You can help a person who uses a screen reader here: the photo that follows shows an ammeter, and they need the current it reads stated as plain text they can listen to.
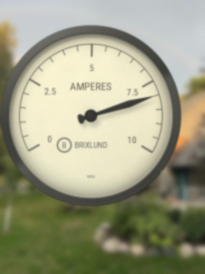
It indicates 8 A
